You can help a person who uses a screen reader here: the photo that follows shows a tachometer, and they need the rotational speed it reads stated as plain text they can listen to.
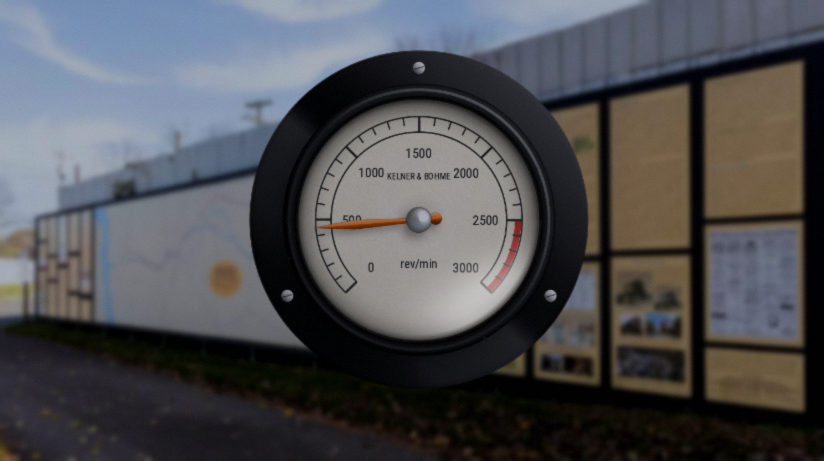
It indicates 450 rpm
